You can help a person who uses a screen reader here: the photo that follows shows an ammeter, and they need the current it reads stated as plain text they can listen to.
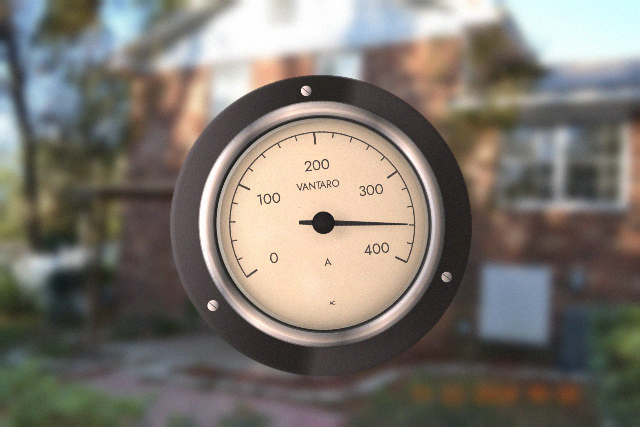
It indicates 360 A
